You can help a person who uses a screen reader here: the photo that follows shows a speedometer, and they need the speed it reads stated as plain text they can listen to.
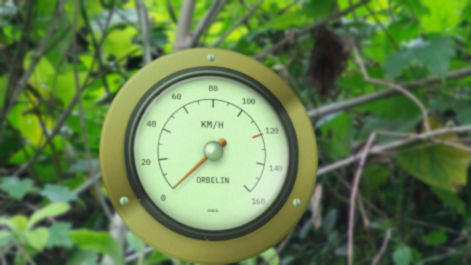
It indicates 0 km/h
